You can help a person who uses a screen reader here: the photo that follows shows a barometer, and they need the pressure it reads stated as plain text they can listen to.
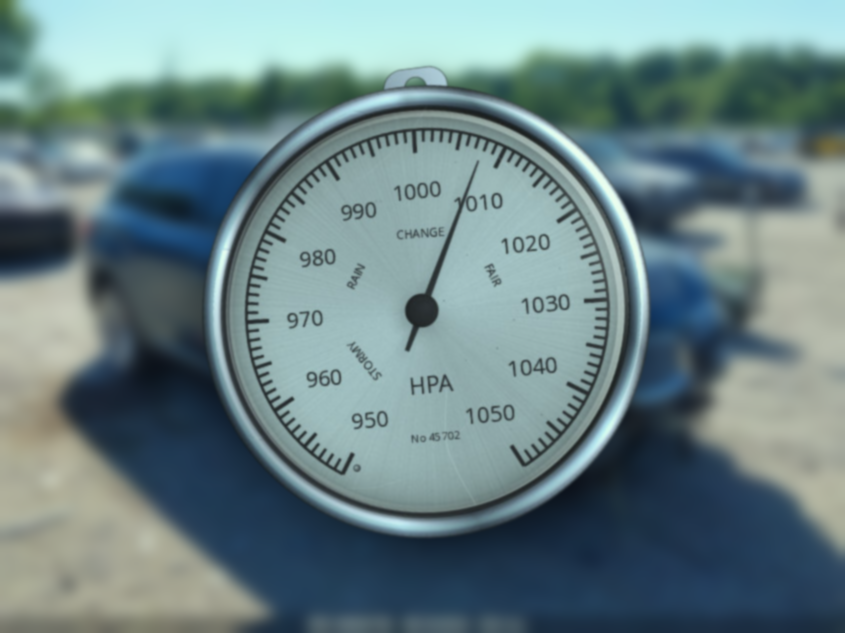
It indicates 1008 hPa
